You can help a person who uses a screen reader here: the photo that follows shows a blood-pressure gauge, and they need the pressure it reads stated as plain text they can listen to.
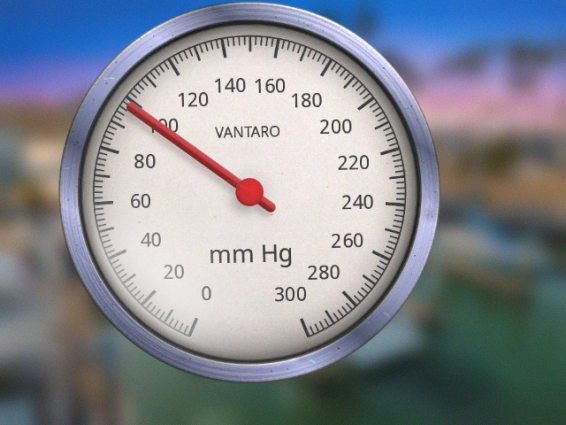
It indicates 98 mmHg
